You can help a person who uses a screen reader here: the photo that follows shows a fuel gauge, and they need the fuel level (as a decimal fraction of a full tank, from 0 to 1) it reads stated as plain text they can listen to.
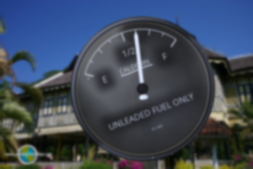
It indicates 0.625
